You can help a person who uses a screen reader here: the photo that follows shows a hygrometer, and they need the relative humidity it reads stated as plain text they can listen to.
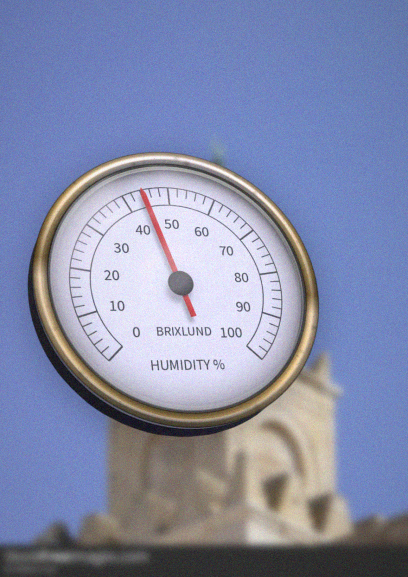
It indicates 44 %
